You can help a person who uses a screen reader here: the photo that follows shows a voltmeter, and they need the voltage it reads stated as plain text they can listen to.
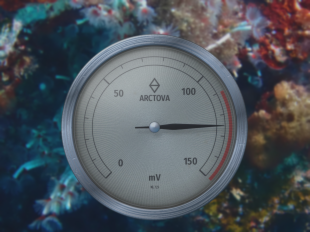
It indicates 125 mV
